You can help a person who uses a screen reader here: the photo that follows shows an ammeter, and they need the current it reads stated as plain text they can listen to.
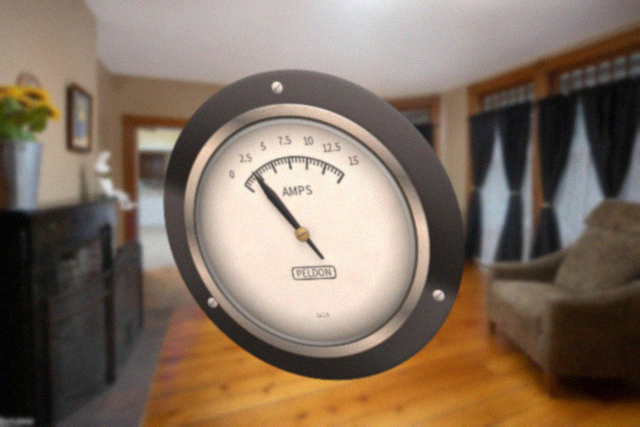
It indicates 2.5 A
